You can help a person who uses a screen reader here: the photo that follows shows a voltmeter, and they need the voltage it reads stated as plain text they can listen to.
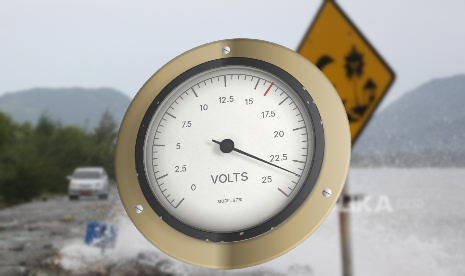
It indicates 23.5 V
